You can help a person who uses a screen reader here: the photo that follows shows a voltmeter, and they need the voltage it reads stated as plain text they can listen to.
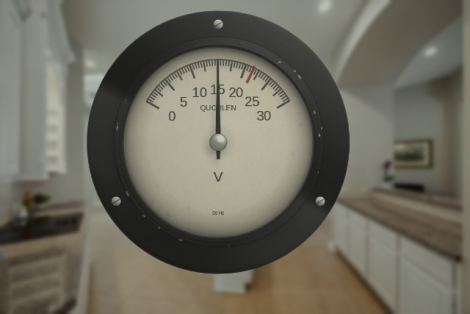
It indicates 15 V
